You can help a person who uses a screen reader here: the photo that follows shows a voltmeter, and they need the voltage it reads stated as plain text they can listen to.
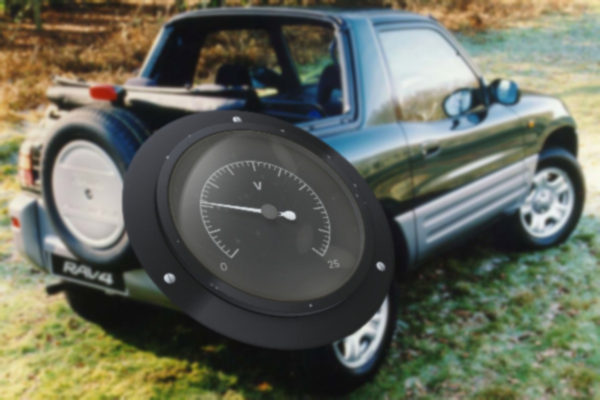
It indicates 5 V
